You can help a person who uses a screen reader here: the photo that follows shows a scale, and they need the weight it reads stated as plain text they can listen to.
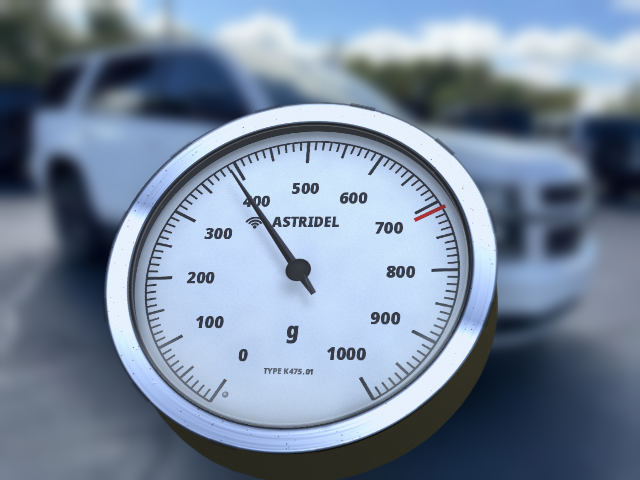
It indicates 390 g
